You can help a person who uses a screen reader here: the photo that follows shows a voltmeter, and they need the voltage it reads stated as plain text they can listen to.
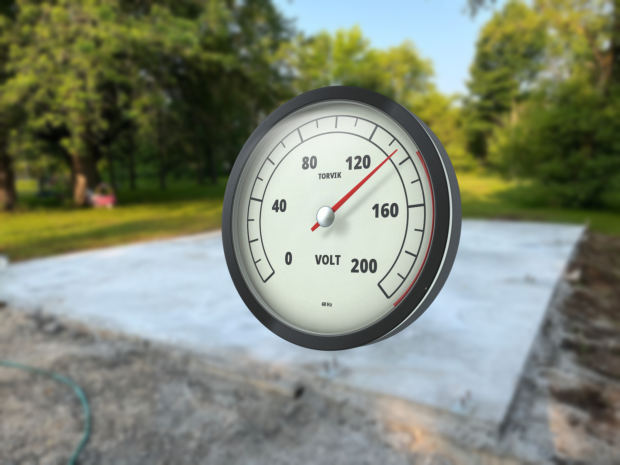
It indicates 135 V
